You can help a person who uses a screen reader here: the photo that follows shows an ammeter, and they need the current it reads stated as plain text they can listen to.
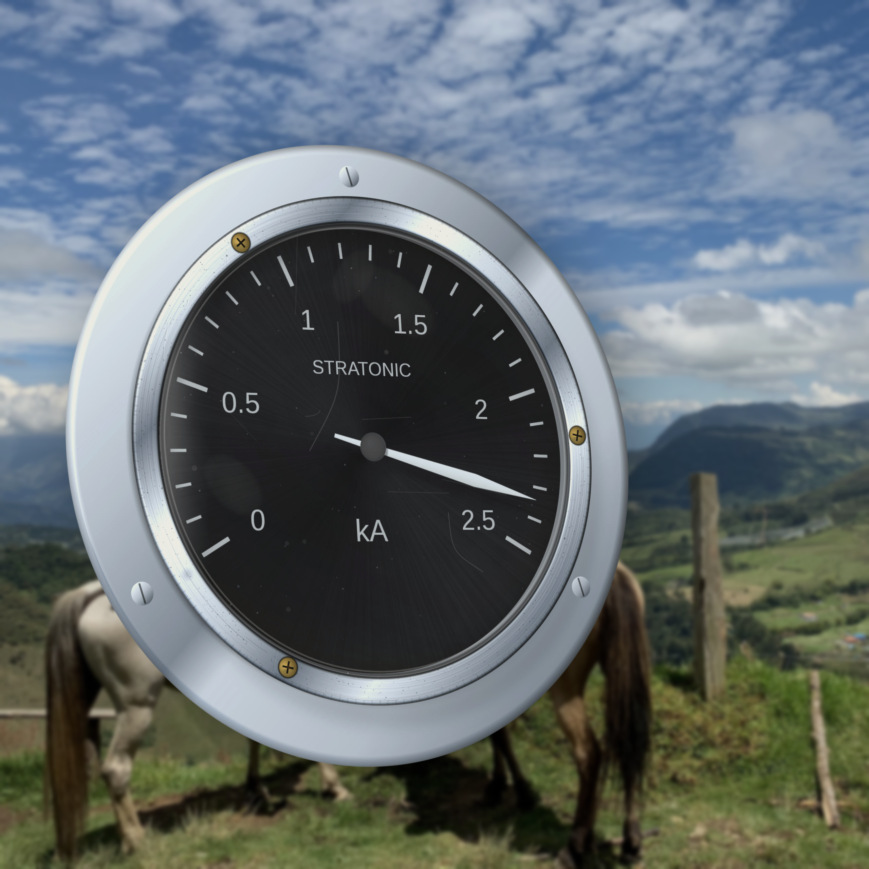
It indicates 2.35 kA
